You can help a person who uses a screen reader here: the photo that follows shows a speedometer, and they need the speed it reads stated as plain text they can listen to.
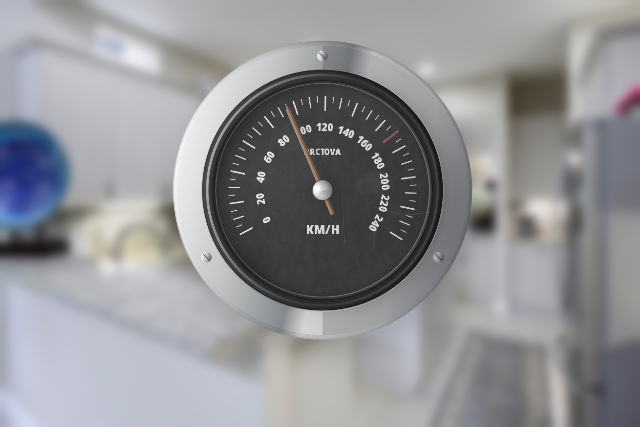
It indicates 95 km/h
